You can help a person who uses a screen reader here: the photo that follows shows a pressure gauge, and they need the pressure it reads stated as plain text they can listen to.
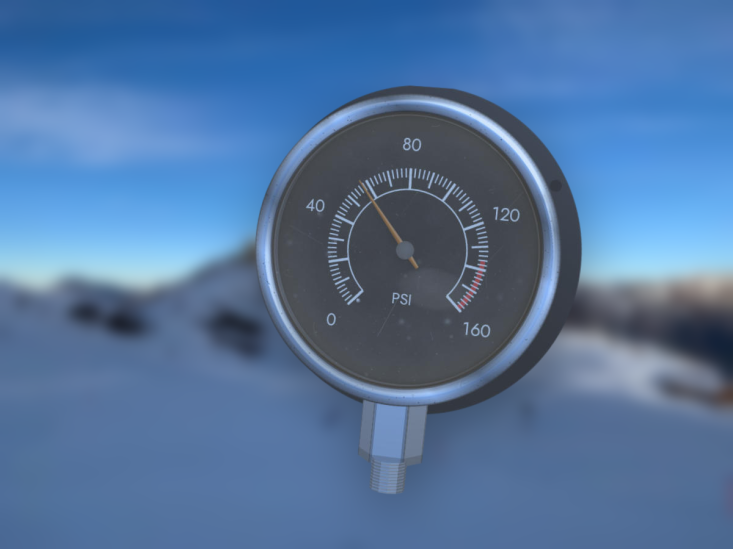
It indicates 58 psi
